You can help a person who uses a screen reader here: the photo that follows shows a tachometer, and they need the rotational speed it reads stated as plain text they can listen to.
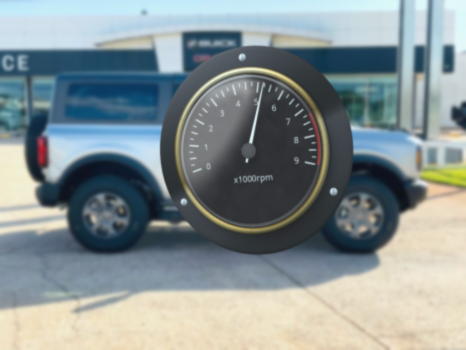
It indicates 5250 rpm
